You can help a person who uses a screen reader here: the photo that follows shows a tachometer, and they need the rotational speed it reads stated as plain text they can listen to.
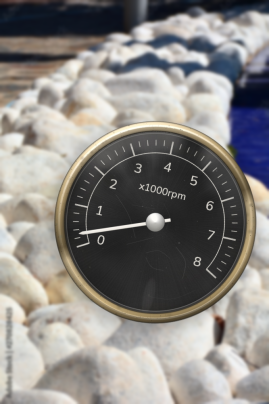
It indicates 300 rpm
